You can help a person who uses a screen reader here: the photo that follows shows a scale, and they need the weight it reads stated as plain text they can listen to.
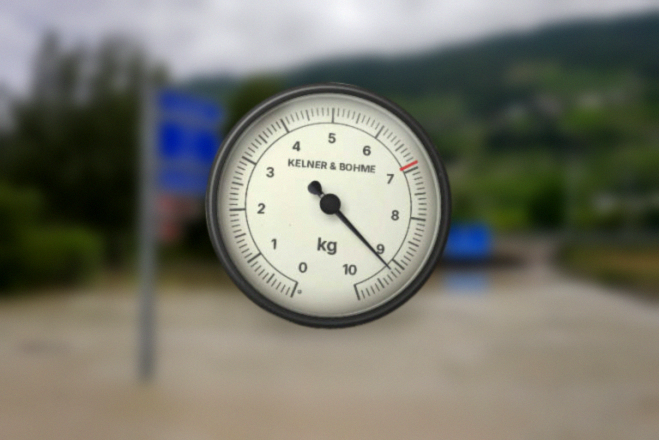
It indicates 9.2 kg
